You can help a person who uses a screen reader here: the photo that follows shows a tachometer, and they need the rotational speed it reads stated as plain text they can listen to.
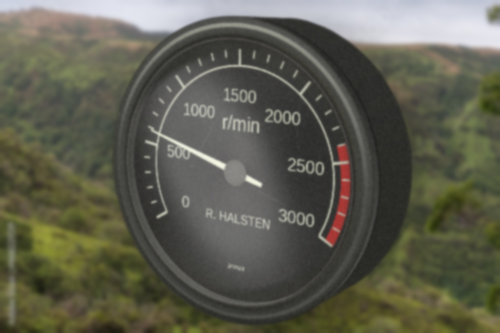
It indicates 600 rpm
